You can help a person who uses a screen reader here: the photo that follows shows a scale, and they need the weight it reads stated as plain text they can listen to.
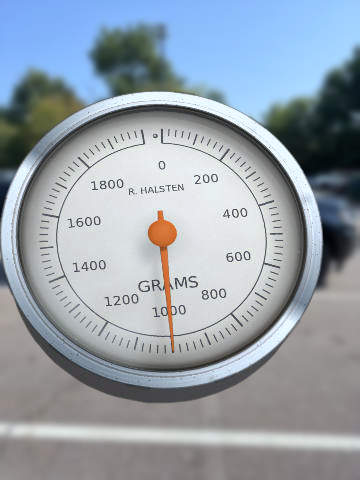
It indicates 1000 g
